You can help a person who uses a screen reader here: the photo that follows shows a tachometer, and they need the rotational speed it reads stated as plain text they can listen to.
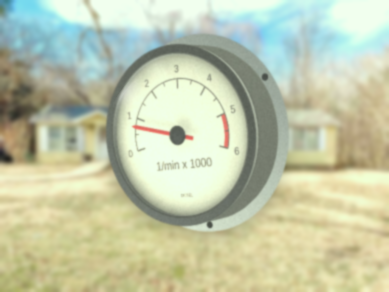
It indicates 750 rpm
